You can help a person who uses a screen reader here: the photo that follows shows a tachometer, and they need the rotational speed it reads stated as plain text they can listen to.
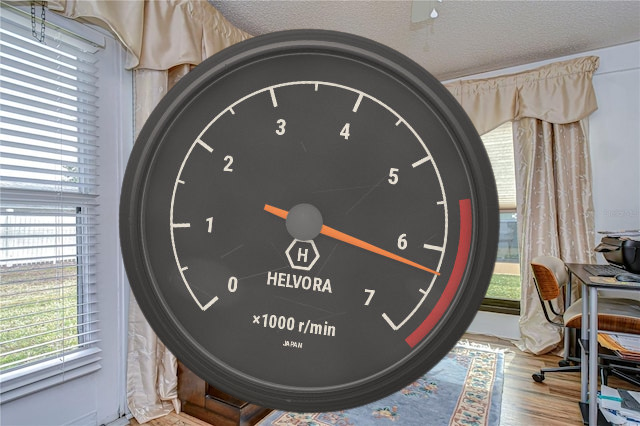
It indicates 6250 rpm
